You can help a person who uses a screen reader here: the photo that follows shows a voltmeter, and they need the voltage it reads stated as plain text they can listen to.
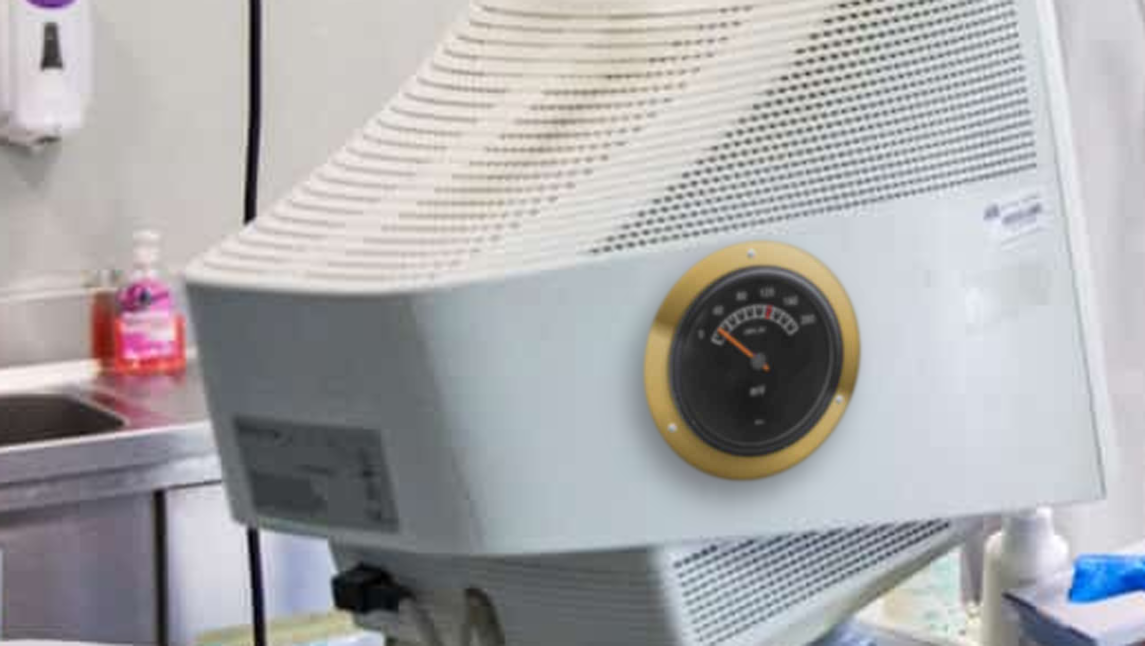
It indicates 20 mV
